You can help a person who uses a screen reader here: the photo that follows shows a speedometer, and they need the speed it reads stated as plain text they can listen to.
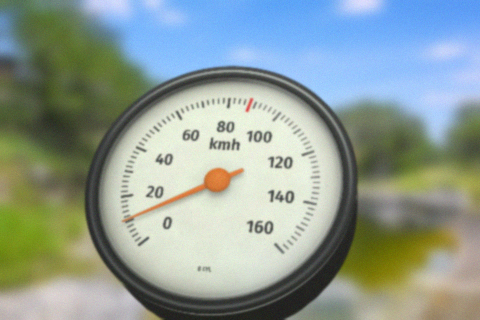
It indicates 10 km/h
